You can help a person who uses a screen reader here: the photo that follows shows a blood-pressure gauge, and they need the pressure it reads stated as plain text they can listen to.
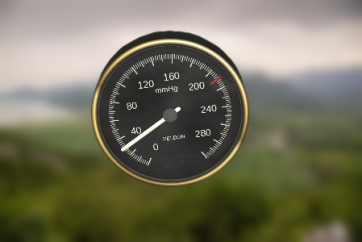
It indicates 30 mmHg
